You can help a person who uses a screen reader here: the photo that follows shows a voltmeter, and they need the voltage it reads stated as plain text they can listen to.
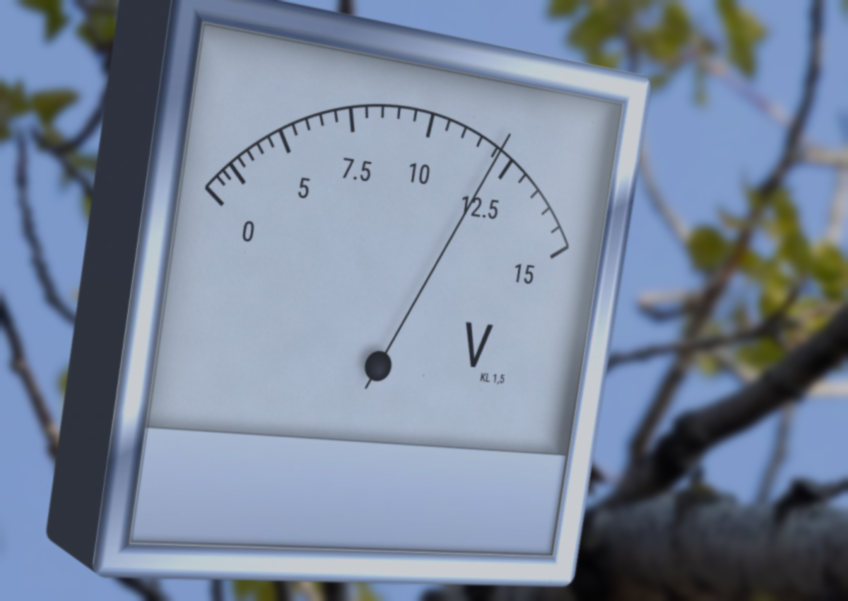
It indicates 12 V
